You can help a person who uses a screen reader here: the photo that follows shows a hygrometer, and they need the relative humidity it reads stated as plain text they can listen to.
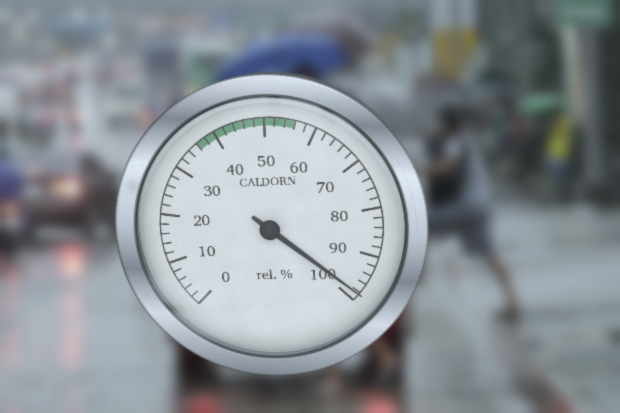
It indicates 98 %
